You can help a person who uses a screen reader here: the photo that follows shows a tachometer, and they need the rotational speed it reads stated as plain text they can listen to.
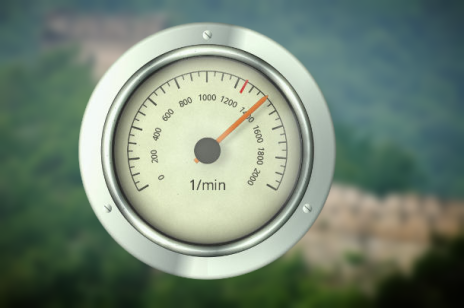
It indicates 1400 rpm
